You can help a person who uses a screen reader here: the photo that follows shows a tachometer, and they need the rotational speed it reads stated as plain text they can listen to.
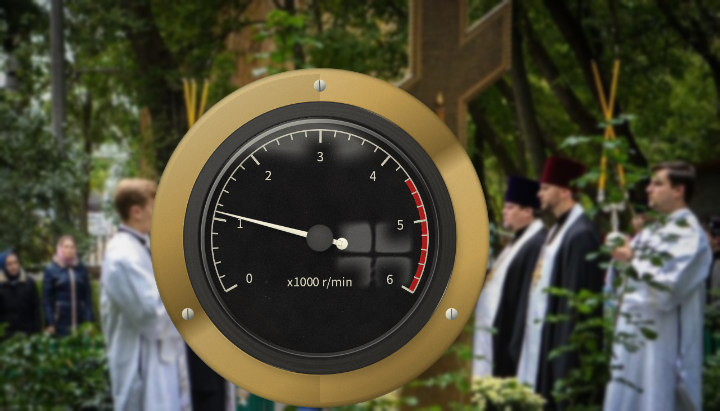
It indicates 1100 rpm
